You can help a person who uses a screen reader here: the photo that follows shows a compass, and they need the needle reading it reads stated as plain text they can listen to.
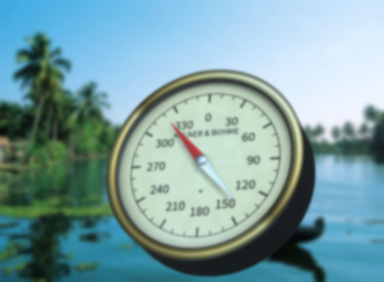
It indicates 320 °
